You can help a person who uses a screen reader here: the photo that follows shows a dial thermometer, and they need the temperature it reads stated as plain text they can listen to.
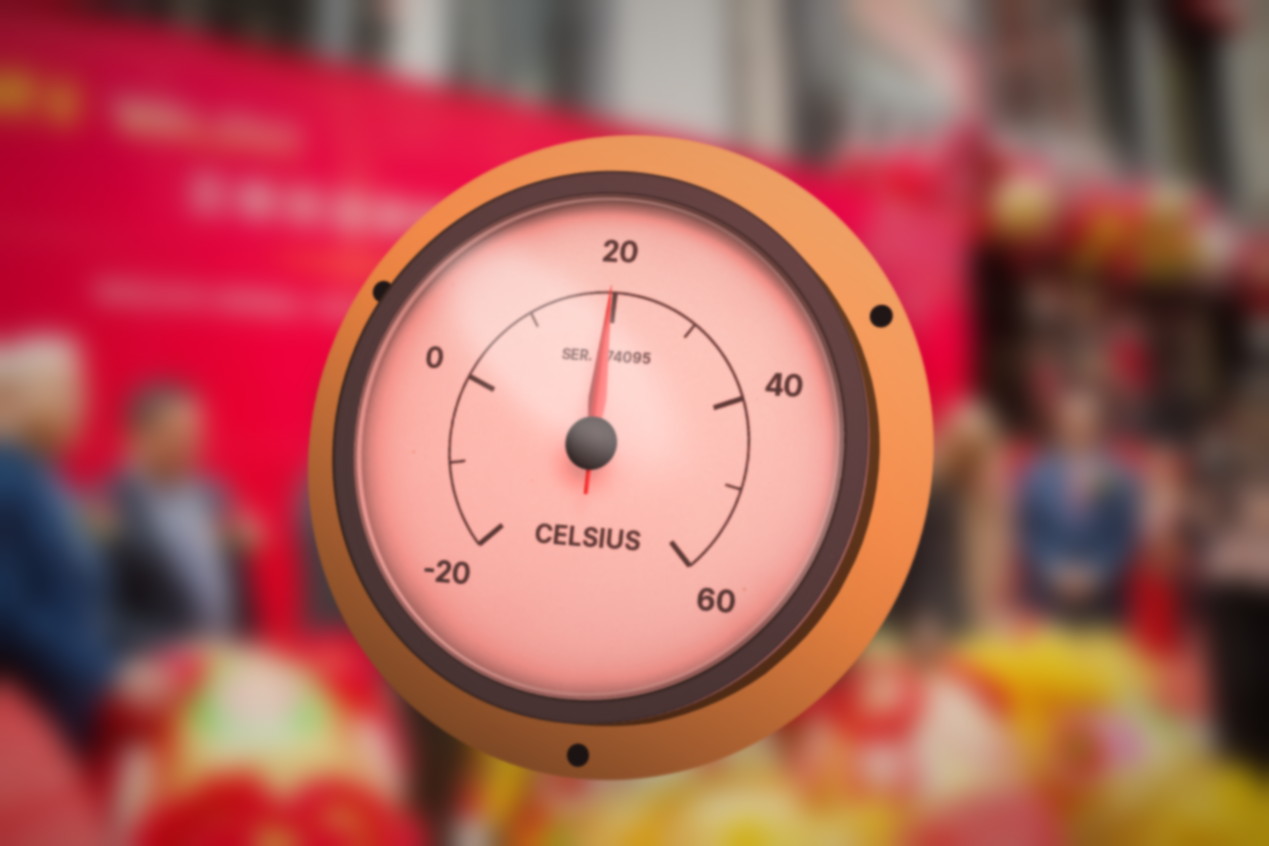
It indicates 20 °C
